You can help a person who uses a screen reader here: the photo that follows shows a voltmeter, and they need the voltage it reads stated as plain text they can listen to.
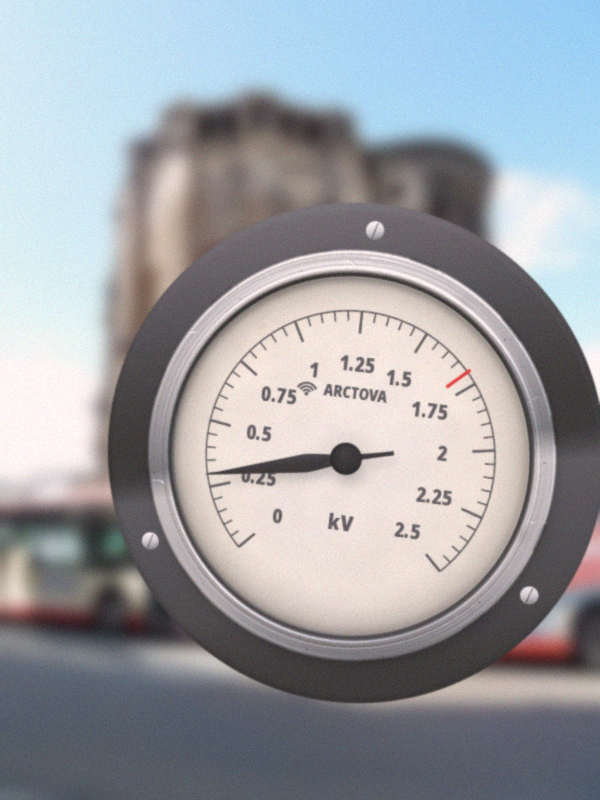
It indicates 0.3 kV
